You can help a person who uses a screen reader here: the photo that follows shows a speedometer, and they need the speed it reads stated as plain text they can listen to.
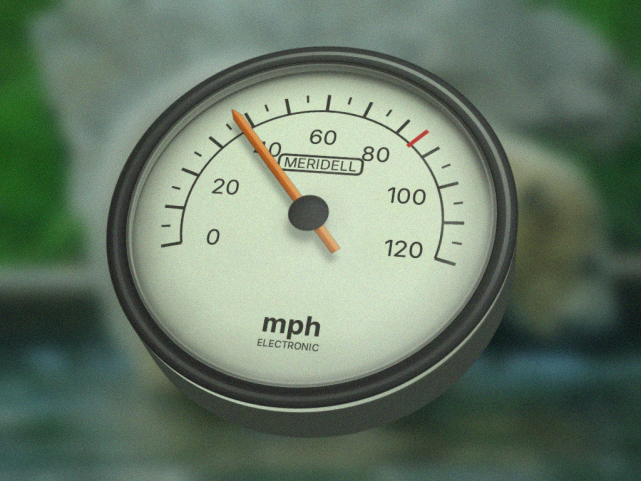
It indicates 37.5 mph
